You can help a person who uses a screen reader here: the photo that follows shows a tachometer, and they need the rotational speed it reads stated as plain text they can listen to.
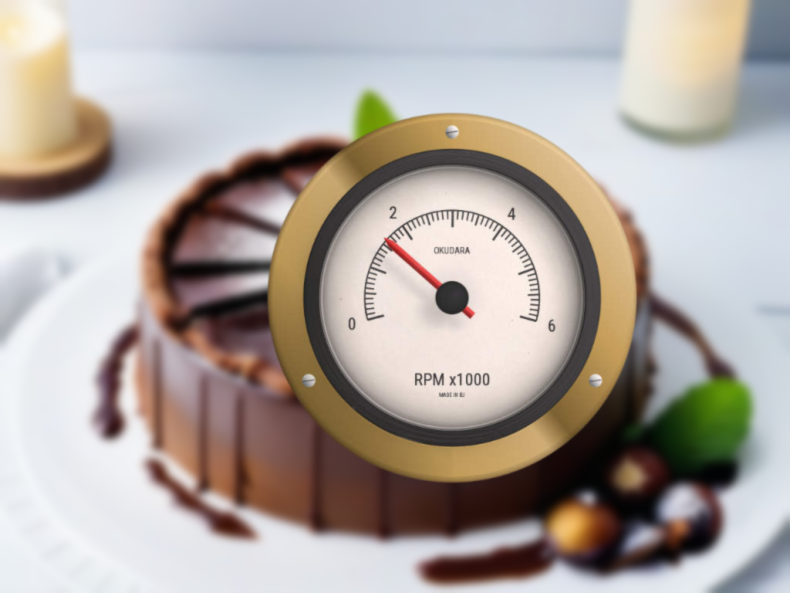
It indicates 1600 rpm
